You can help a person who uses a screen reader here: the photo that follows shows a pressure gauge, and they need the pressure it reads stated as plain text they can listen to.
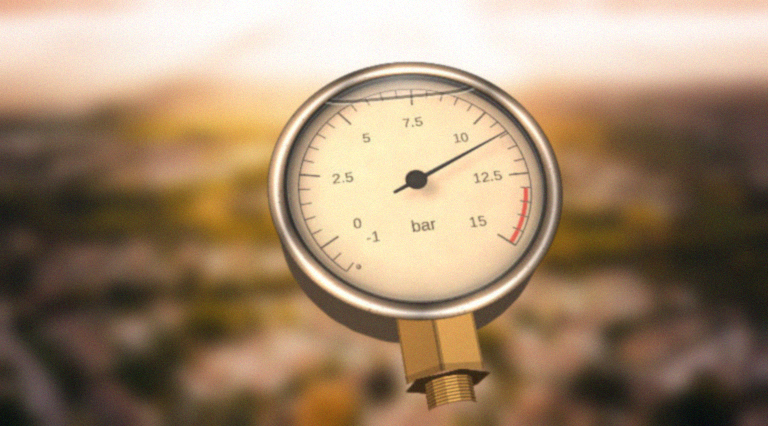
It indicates 11 bar
